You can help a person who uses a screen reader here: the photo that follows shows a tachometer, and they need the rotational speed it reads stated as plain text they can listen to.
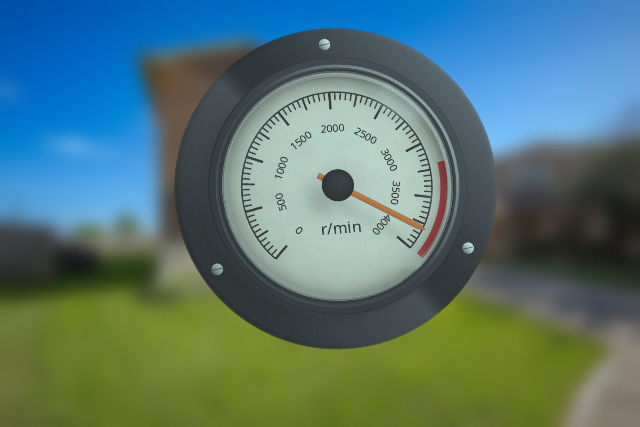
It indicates 3800 rpm
